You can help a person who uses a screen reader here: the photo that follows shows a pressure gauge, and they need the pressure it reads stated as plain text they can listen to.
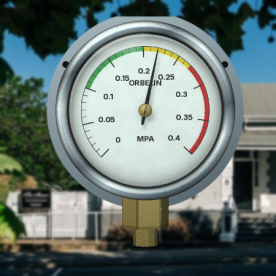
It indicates 0.22 MPa
